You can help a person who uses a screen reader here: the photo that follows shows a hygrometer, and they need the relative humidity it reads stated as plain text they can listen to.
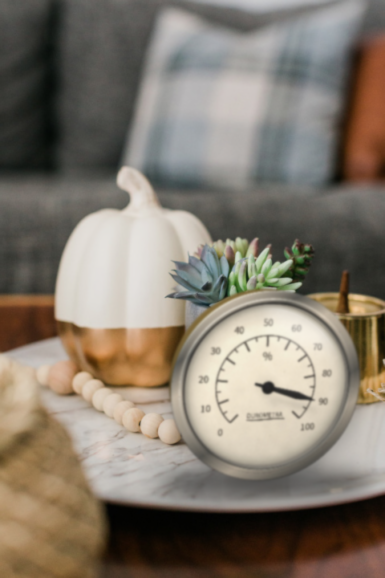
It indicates 90 %
